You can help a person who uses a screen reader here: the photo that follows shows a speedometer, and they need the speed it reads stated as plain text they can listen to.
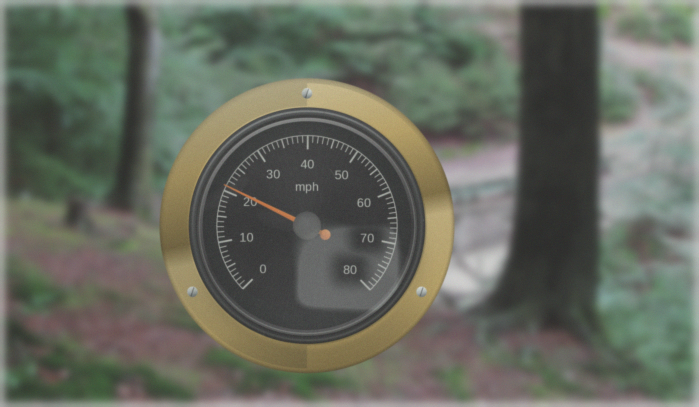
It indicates 21 mph
